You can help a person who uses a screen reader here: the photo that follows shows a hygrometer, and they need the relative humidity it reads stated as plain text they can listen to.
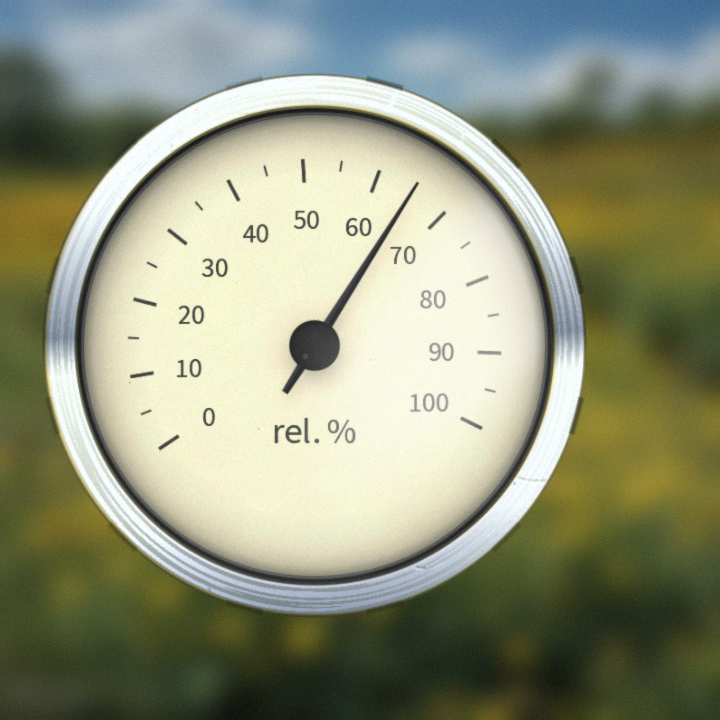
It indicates 65 %
